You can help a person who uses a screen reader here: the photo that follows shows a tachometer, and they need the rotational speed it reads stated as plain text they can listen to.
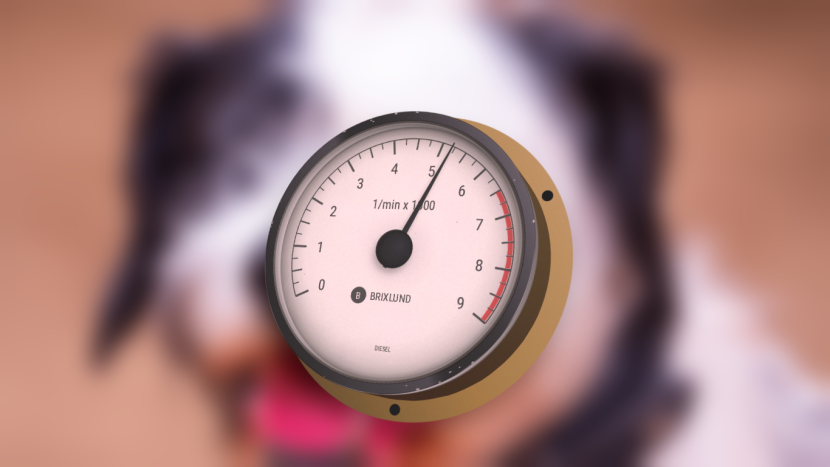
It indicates 5250 rpm
